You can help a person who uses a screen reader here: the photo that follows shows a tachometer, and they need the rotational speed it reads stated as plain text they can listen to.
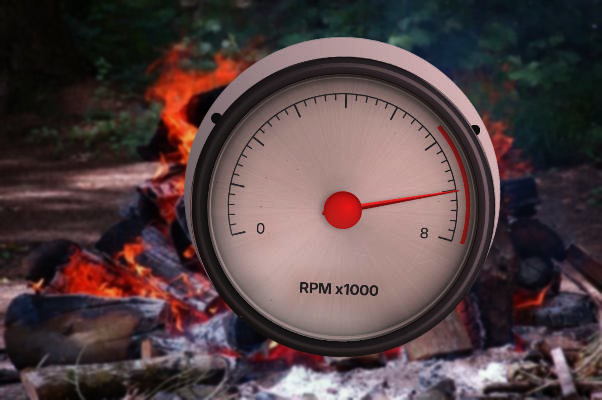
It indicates 7000 rpm
